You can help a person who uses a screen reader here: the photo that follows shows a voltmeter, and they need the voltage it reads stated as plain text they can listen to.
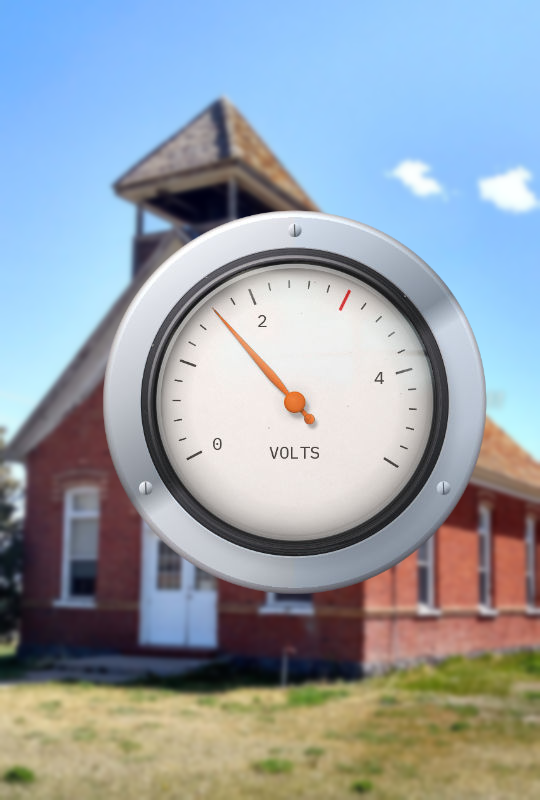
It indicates 1.6 V
